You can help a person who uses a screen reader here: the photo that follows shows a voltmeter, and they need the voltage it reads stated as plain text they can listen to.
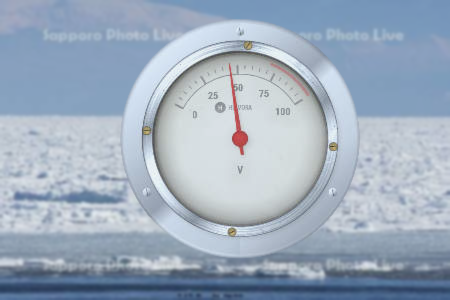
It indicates 45 V
